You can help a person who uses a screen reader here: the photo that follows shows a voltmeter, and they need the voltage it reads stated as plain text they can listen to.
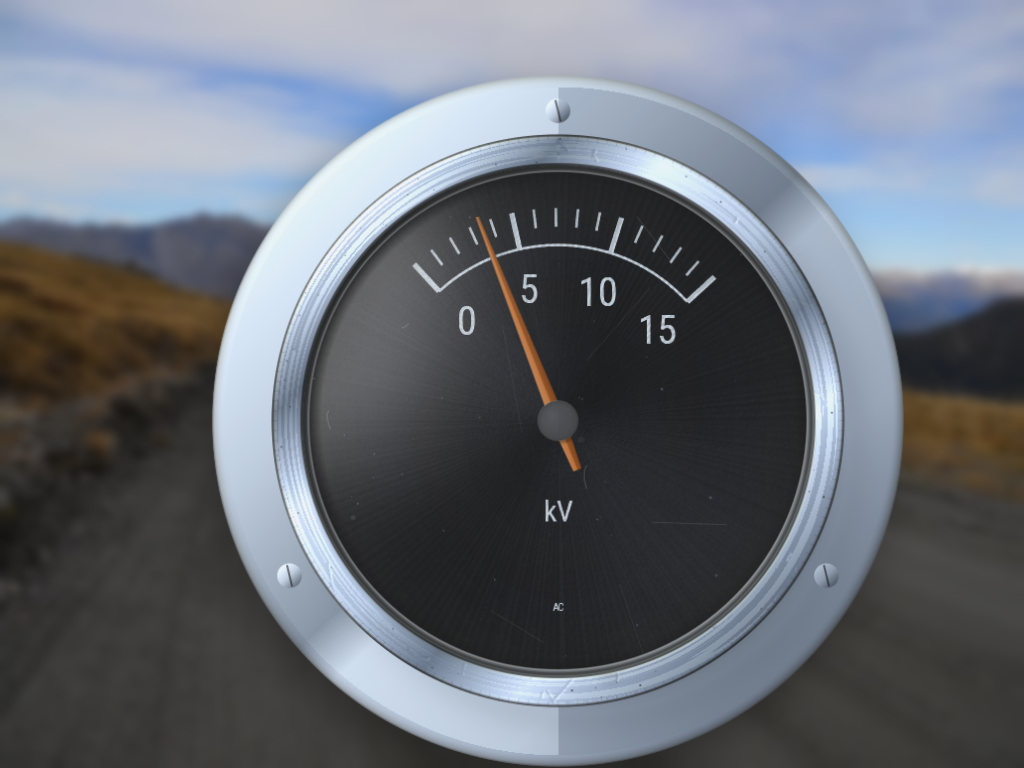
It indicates 3.5 kV
